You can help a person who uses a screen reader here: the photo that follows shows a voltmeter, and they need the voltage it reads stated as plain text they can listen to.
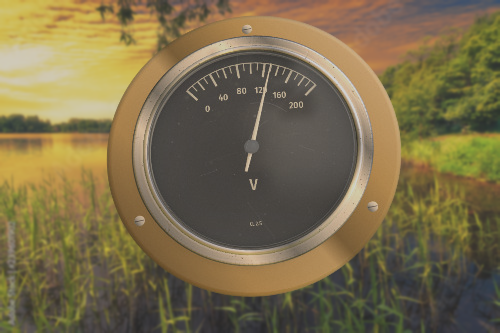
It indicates 130 V
